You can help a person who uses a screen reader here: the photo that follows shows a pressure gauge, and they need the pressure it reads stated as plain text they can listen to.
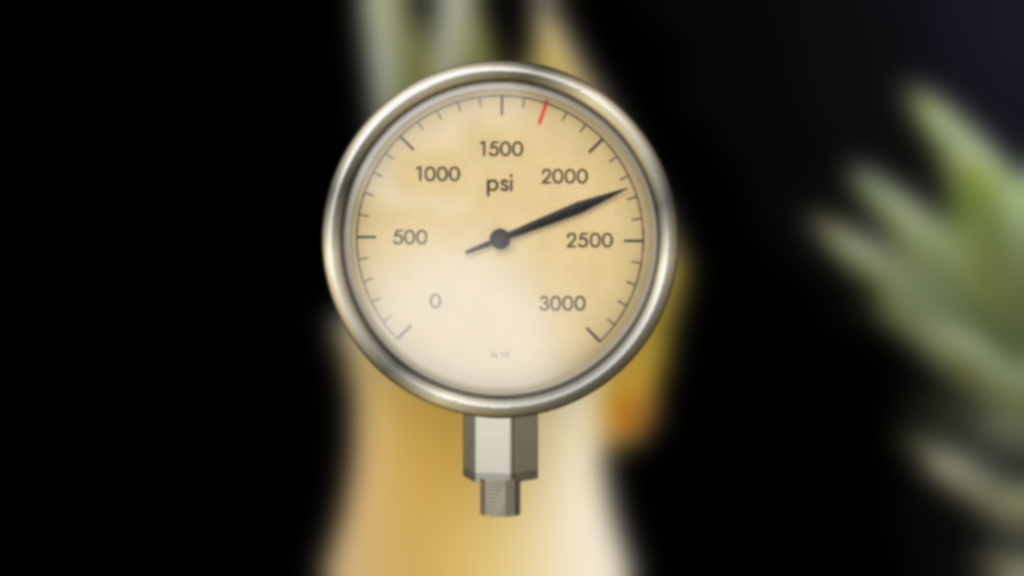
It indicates 2250 psi
